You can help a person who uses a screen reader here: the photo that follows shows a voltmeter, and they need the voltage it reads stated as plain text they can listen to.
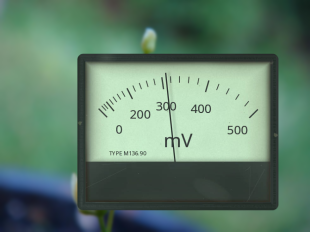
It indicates 310 mV
